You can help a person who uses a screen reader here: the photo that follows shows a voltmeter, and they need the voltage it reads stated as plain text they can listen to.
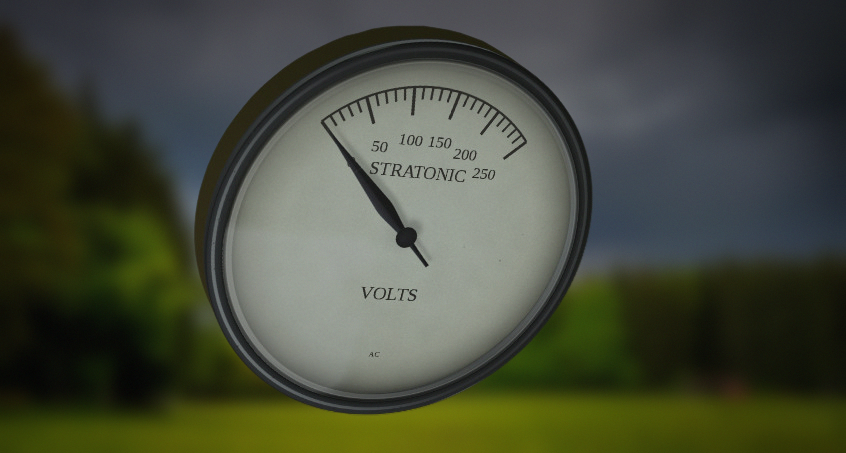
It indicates 0 V
